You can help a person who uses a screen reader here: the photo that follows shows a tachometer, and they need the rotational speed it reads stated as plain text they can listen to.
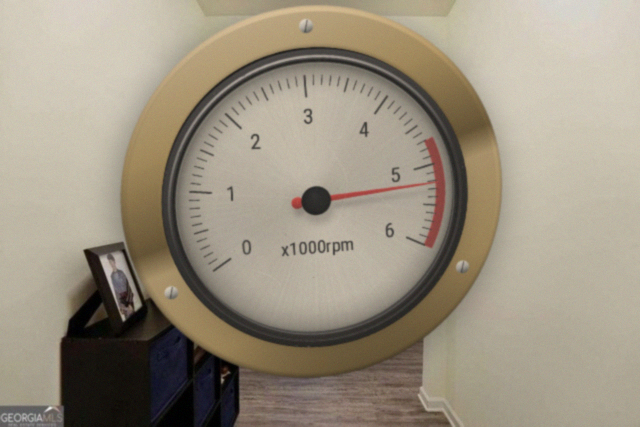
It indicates 5200 rpm
